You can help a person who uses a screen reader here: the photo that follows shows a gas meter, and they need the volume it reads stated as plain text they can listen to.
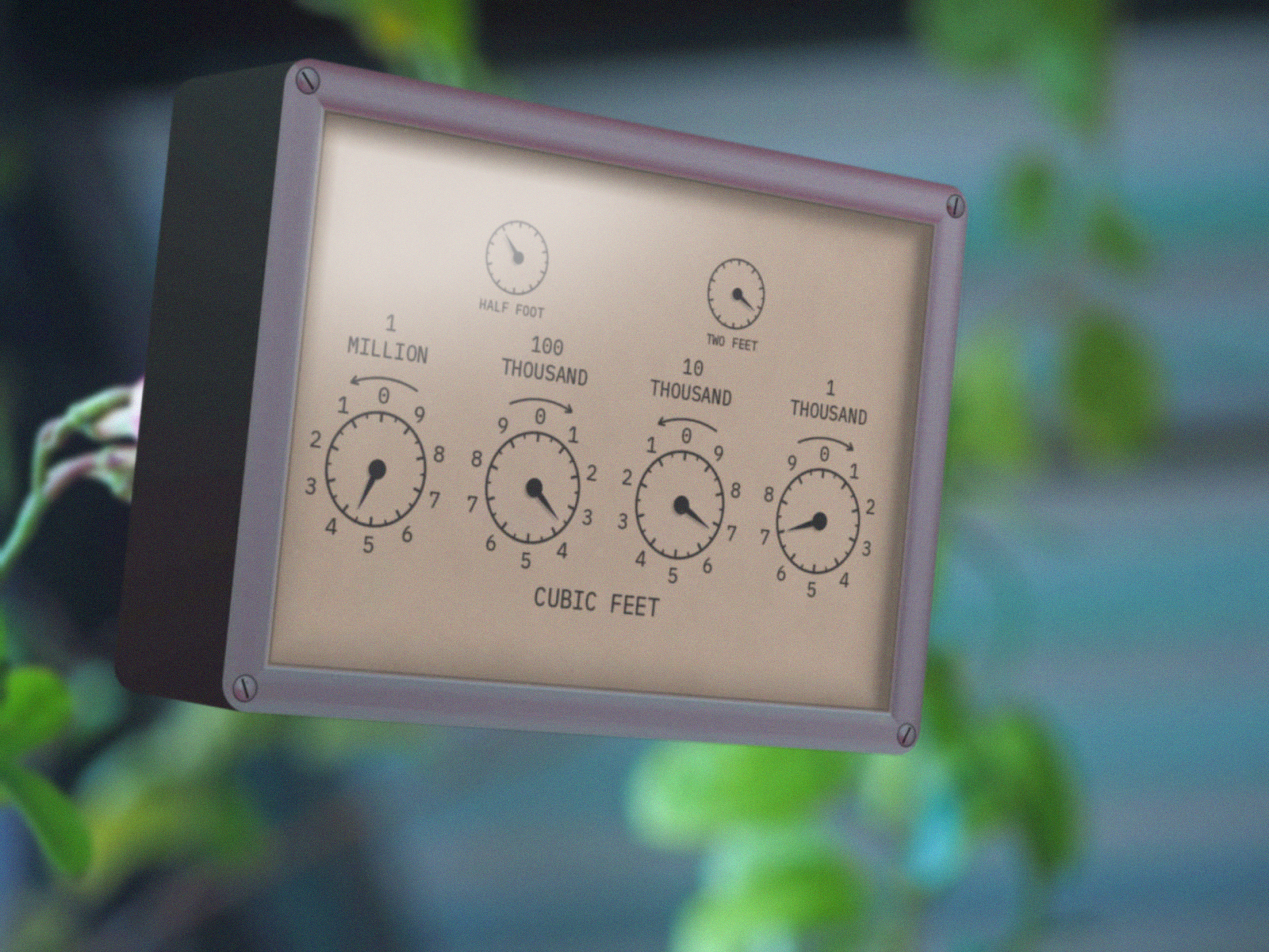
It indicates 436700 ft³
